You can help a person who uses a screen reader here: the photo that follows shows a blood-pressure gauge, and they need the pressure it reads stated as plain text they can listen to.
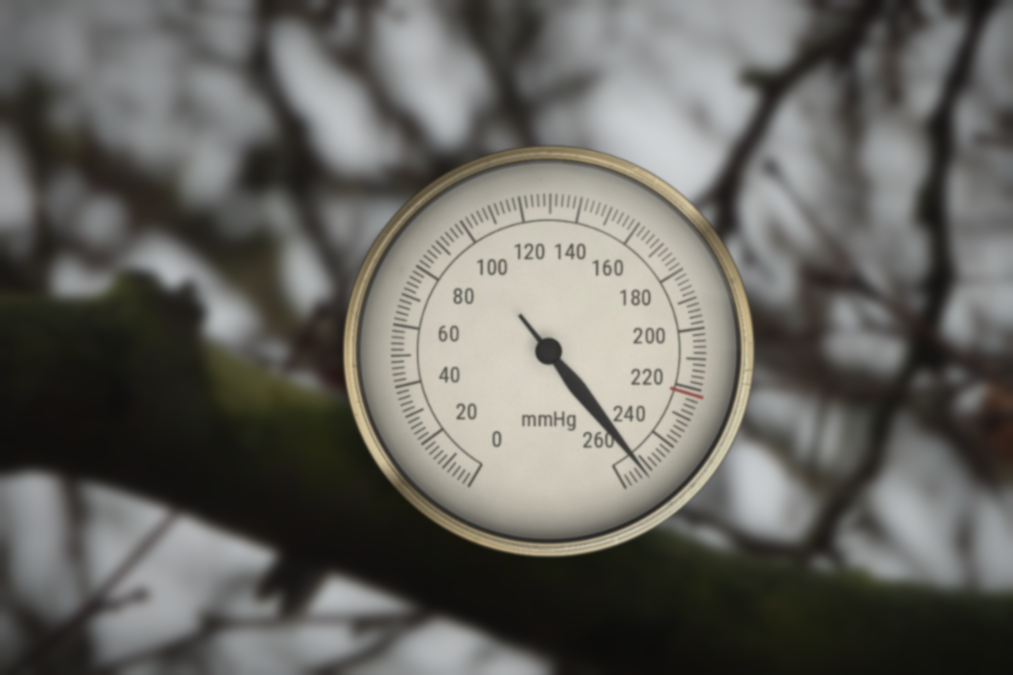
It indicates 252 mmHg
